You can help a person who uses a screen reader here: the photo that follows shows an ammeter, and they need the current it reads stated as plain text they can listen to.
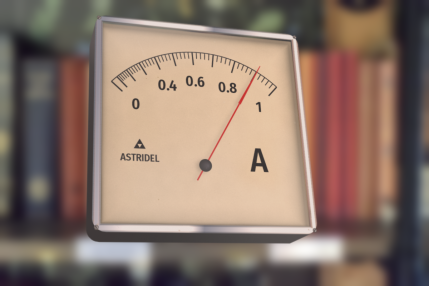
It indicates 0.9 A
